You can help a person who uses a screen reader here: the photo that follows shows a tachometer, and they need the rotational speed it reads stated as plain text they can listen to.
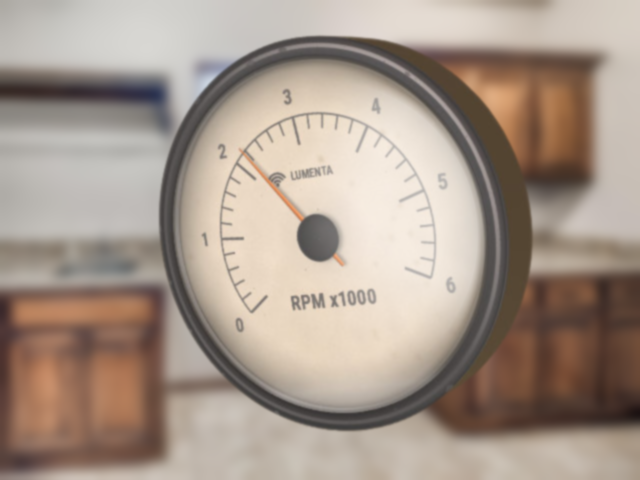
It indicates 2200 rpm
